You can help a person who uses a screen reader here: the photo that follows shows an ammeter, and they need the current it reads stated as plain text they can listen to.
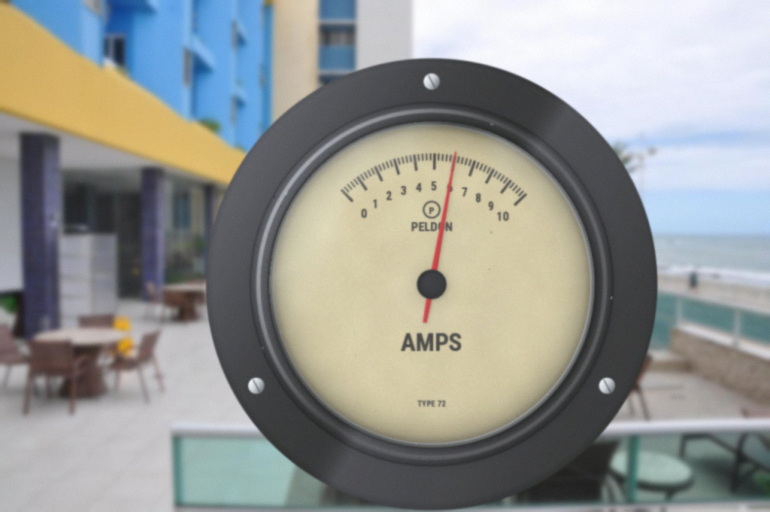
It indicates 6 A
